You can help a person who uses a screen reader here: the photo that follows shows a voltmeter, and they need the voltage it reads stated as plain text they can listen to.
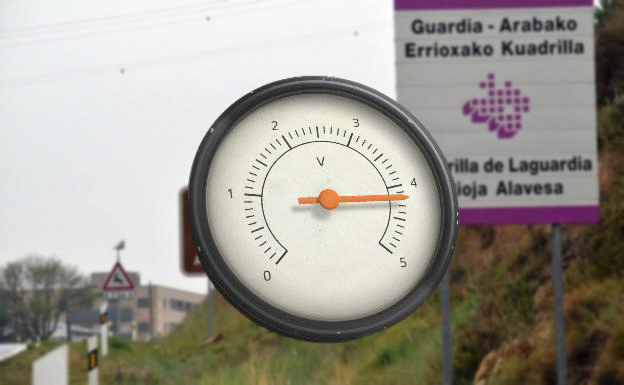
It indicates 4.2 V
